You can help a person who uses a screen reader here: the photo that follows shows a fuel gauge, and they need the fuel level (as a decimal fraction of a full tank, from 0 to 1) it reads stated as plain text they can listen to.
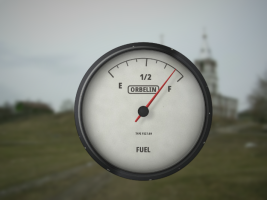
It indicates 0.875
